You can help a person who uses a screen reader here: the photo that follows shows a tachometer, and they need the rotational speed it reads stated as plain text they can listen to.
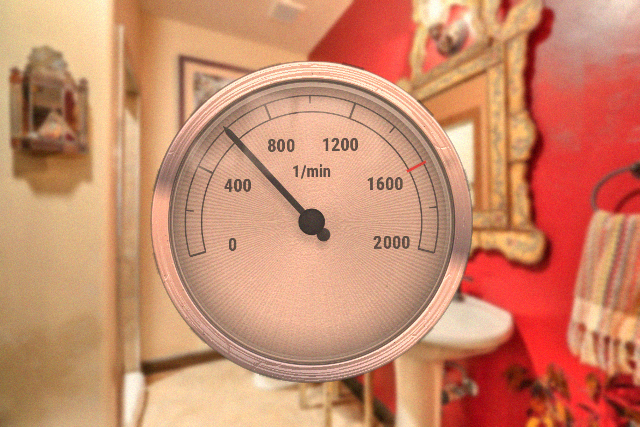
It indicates 600 rpm
